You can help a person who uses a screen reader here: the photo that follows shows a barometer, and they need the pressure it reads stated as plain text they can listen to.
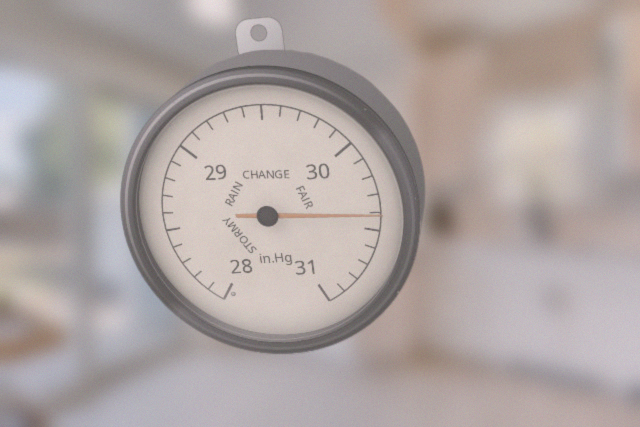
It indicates 30.4 inHg
